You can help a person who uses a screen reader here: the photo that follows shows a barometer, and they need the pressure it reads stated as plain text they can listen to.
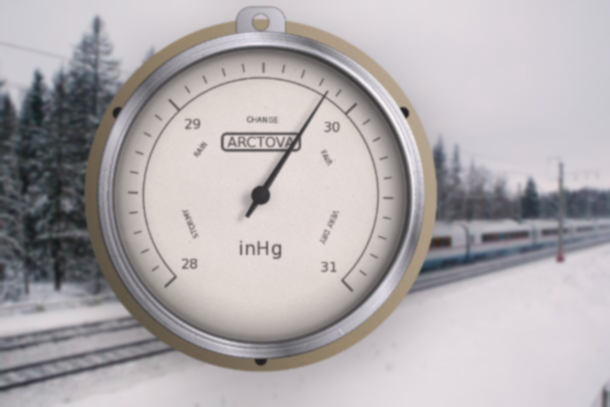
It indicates 29.85 inHg
